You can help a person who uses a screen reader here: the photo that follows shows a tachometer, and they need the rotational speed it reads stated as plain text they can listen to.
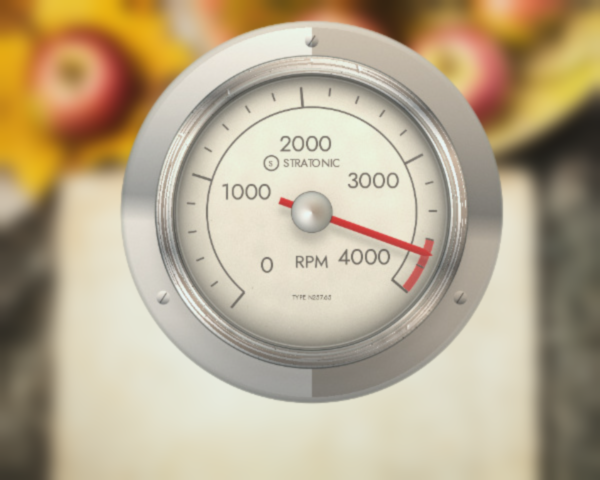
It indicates 3700 rpm
